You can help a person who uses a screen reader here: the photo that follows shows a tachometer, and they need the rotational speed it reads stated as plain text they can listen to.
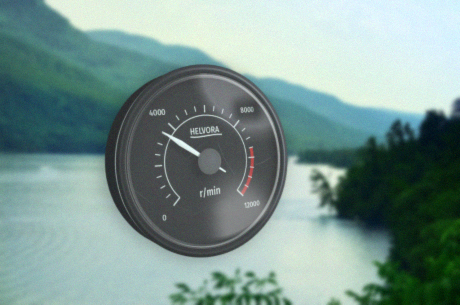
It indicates 3500 rpm
